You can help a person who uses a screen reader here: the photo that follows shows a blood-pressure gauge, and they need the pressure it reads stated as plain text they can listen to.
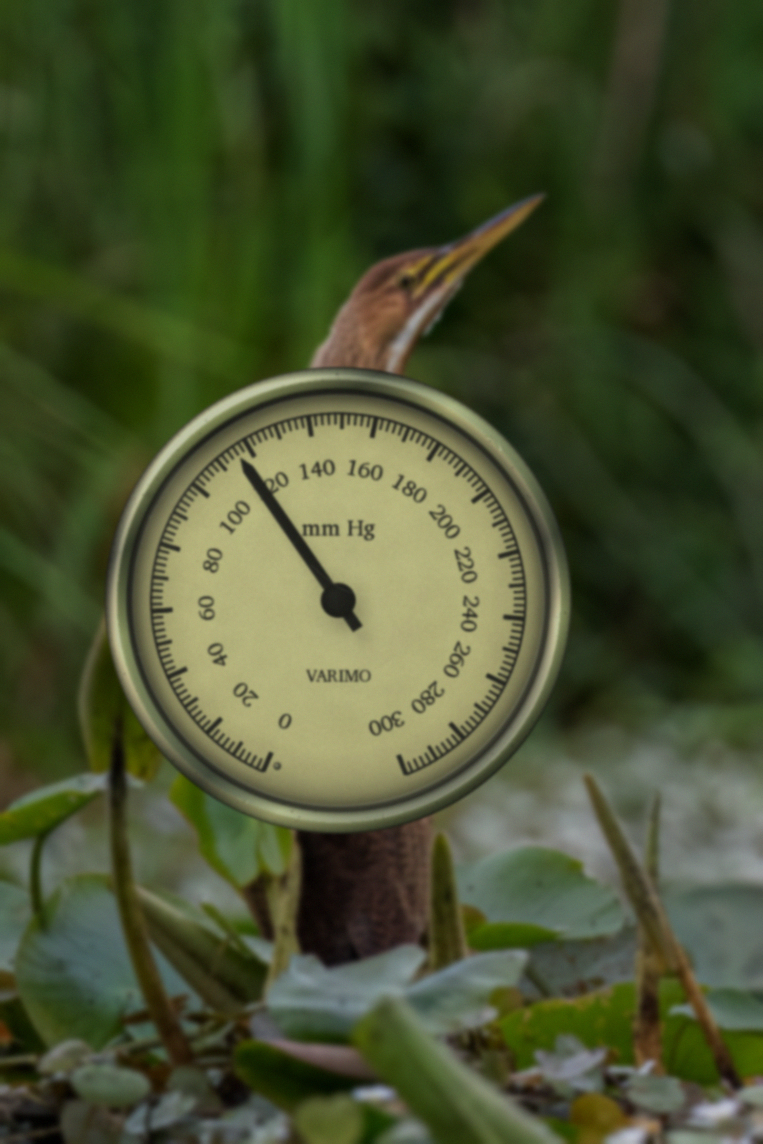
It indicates 116 mmHg
